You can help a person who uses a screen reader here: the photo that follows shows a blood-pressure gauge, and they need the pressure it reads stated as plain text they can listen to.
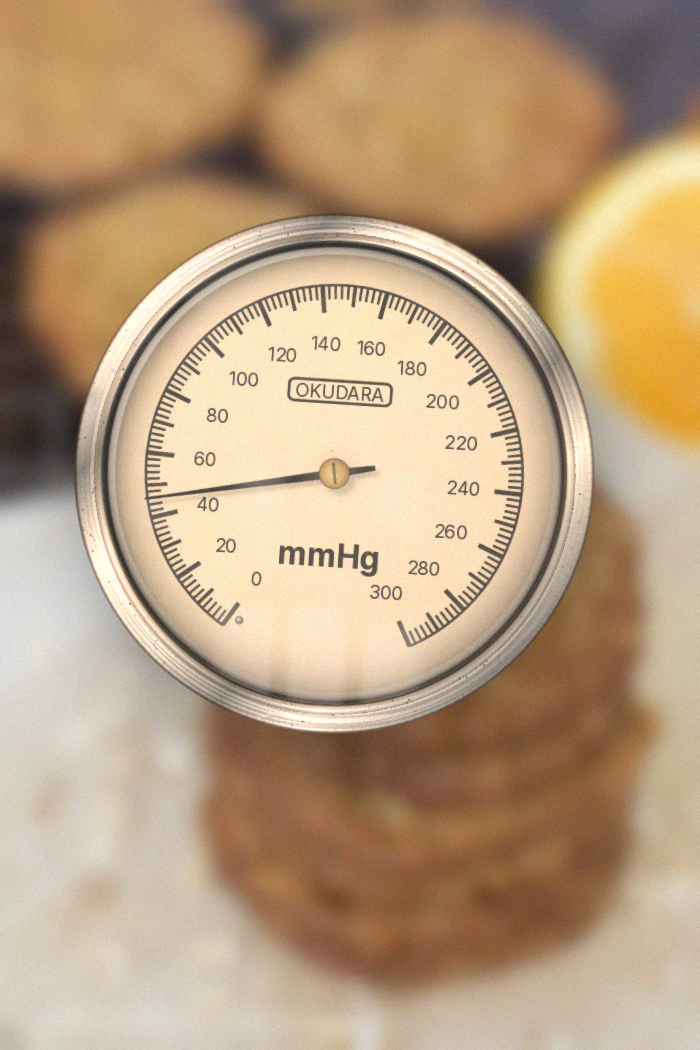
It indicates 46 mmHg
